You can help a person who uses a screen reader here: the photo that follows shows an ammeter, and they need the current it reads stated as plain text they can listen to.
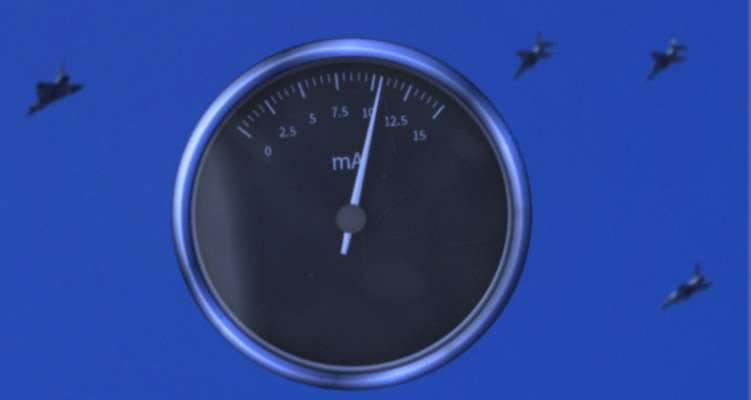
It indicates 10.5 mA
